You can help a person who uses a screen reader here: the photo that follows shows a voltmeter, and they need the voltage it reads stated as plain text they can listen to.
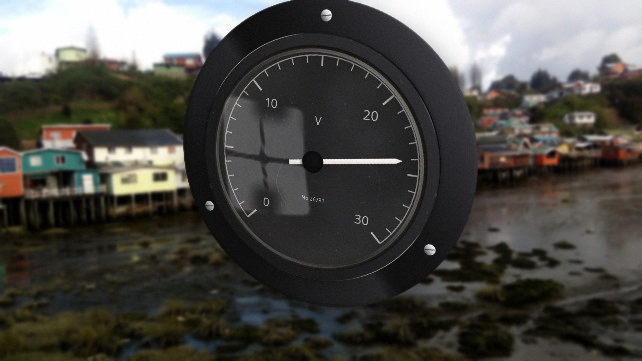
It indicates 24 V
